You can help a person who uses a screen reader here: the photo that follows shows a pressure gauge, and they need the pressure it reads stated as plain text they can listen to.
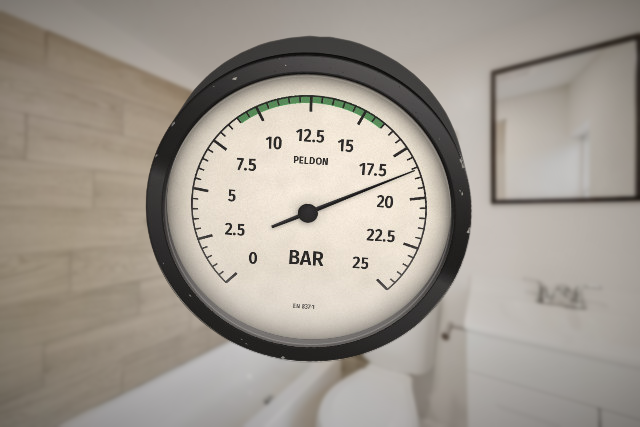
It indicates 18.5 bar
